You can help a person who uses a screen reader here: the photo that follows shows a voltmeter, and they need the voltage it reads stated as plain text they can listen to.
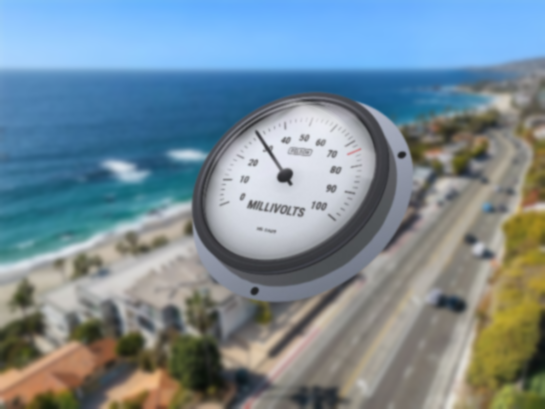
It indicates 30 mV
